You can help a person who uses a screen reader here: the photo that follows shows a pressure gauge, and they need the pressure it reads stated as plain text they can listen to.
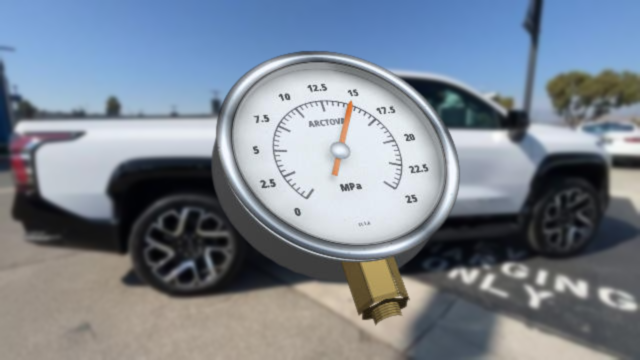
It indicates 15 MPa
